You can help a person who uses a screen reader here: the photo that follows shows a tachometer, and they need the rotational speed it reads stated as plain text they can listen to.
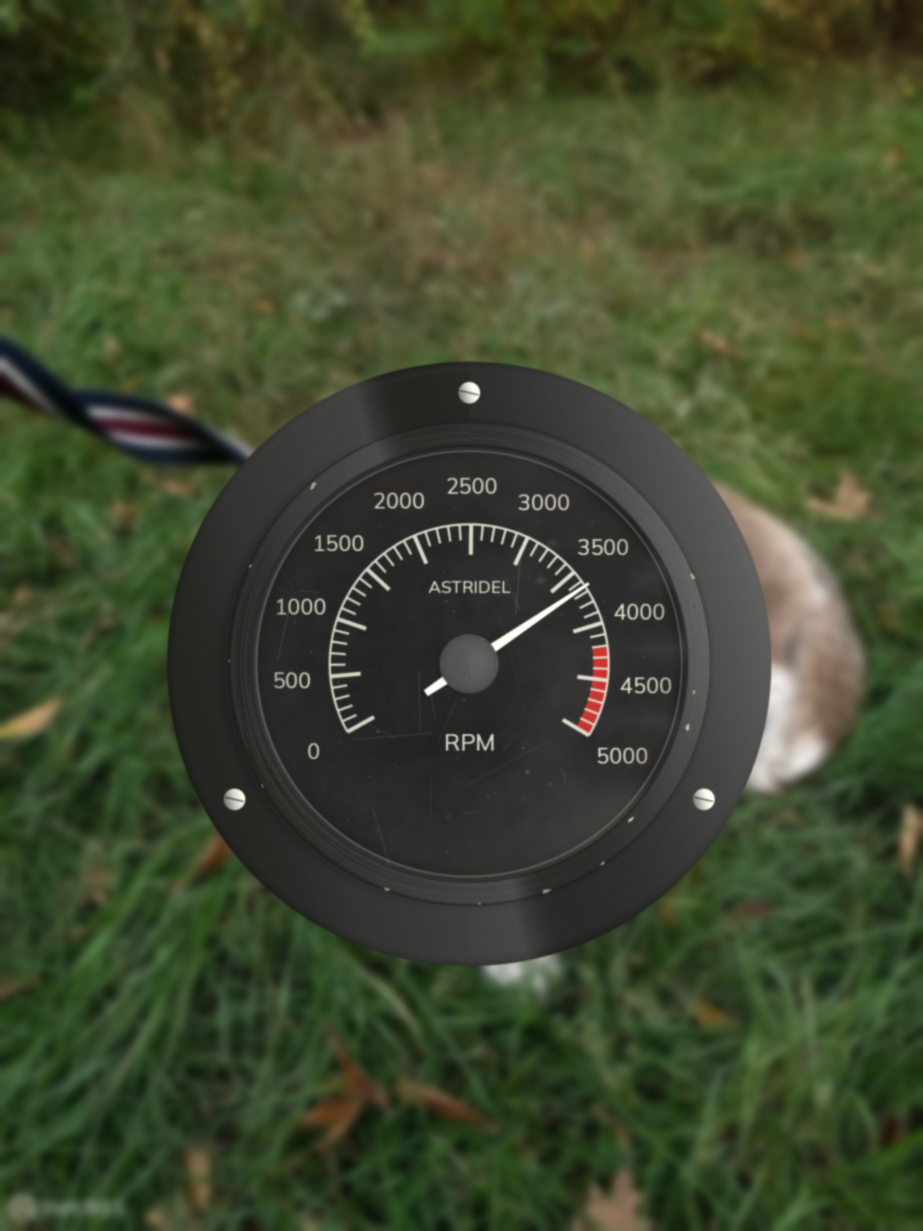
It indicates 3650 rpm
